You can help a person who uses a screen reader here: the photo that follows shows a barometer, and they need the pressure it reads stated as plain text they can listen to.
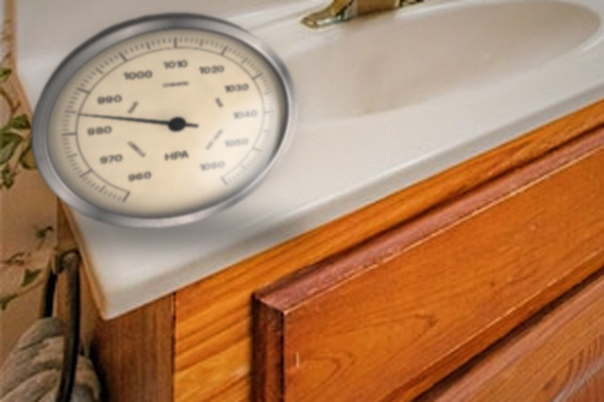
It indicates 985 hPa
